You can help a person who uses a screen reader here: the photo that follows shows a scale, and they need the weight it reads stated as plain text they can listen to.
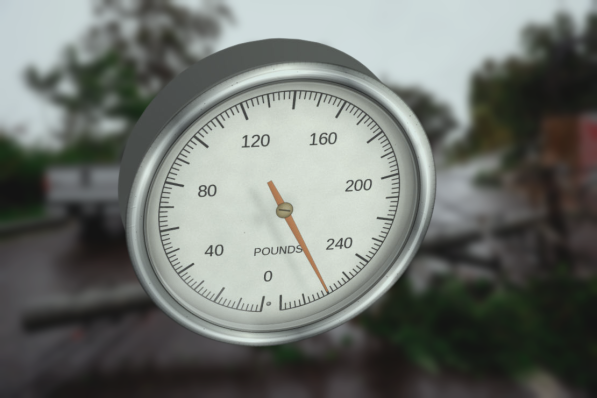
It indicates 260 lb
